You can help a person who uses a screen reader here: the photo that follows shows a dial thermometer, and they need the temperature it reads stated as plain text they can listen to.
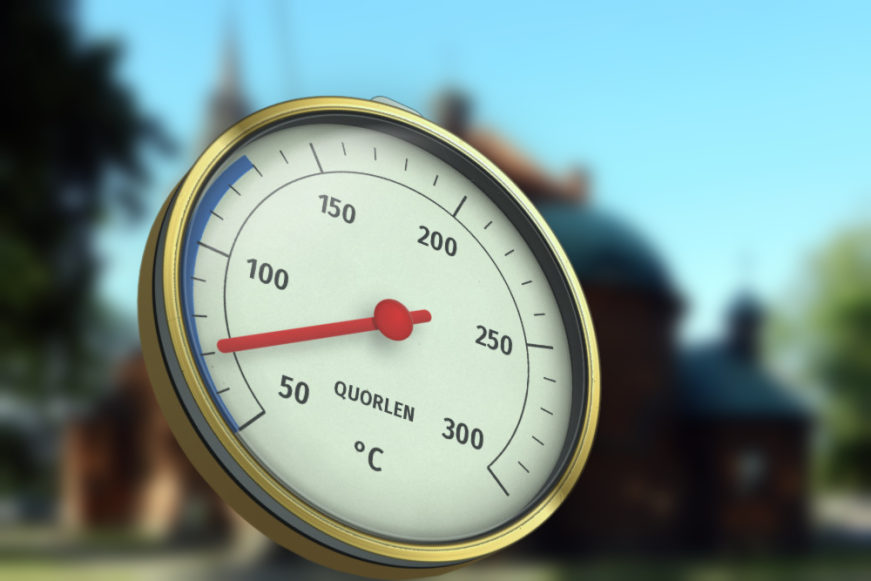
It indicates 70 °C
